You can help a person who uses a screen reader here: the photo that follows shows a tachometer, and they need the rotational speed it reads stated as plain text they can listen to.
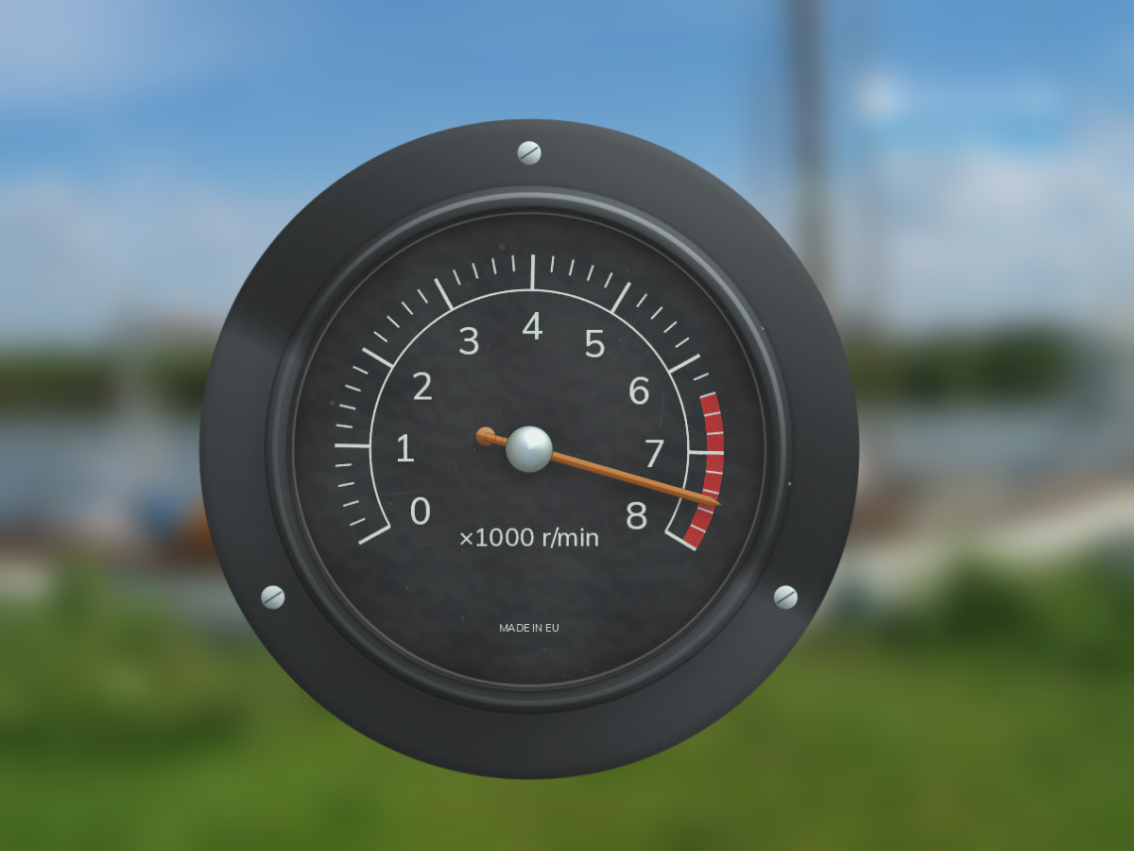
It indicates 7500 rpm
